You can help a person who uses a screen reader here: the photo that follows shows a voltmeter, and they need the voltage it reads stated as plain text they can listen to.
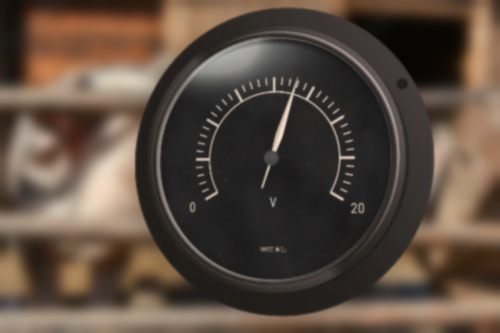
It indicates 11.5 V
